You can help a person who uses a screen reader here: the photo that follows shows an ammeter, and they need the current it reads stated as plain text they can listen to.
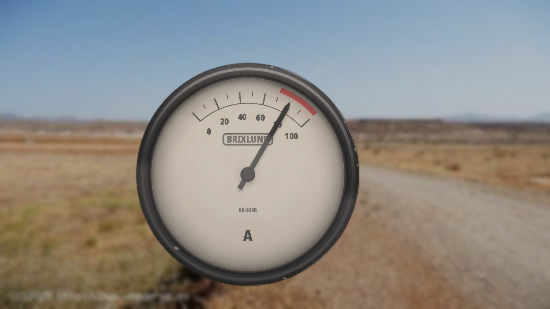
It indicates 80 A
